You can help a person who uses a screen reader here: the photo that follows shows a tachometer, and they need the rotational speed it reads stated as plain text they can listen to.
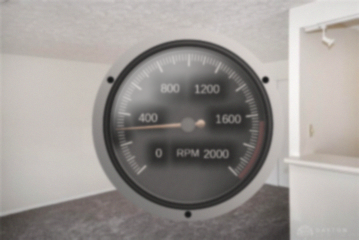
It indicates 300 rpm
